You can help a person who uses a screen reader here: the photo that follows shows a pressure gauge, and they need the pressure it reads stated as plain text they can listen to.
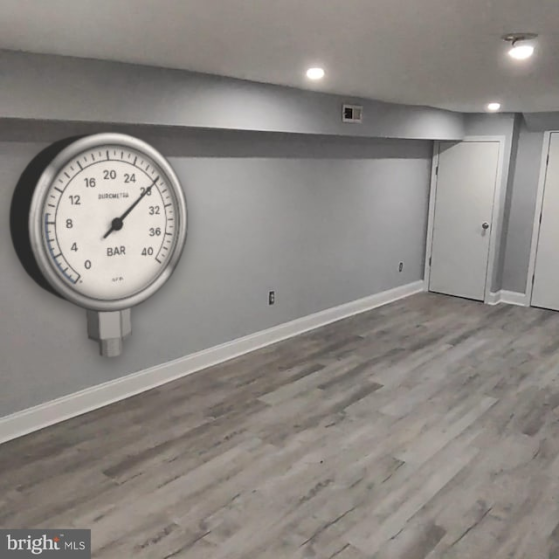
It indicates 28 bar
